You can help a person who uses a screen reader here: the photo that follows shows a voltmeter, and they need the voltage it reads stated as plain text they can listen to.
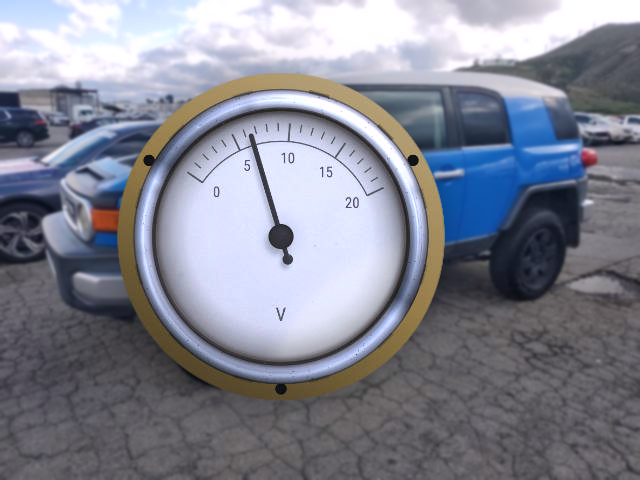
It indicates 6.5 V
